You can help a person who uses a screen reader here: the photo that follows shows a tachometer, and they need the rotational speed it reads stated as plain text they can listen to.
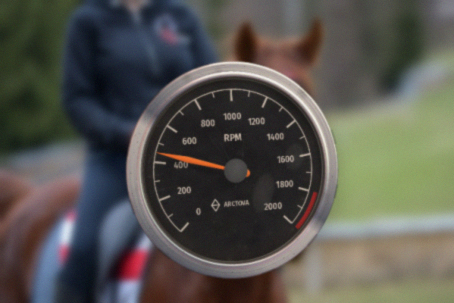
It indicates 450 rpm
